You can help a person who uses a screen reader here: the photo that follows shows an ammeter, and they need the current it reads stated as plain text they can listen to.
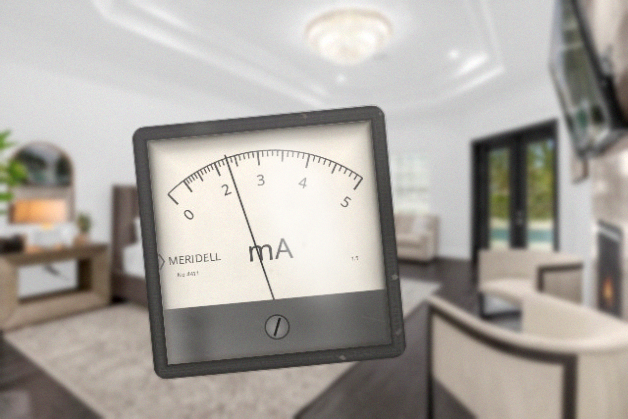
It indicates 2.3 mA
